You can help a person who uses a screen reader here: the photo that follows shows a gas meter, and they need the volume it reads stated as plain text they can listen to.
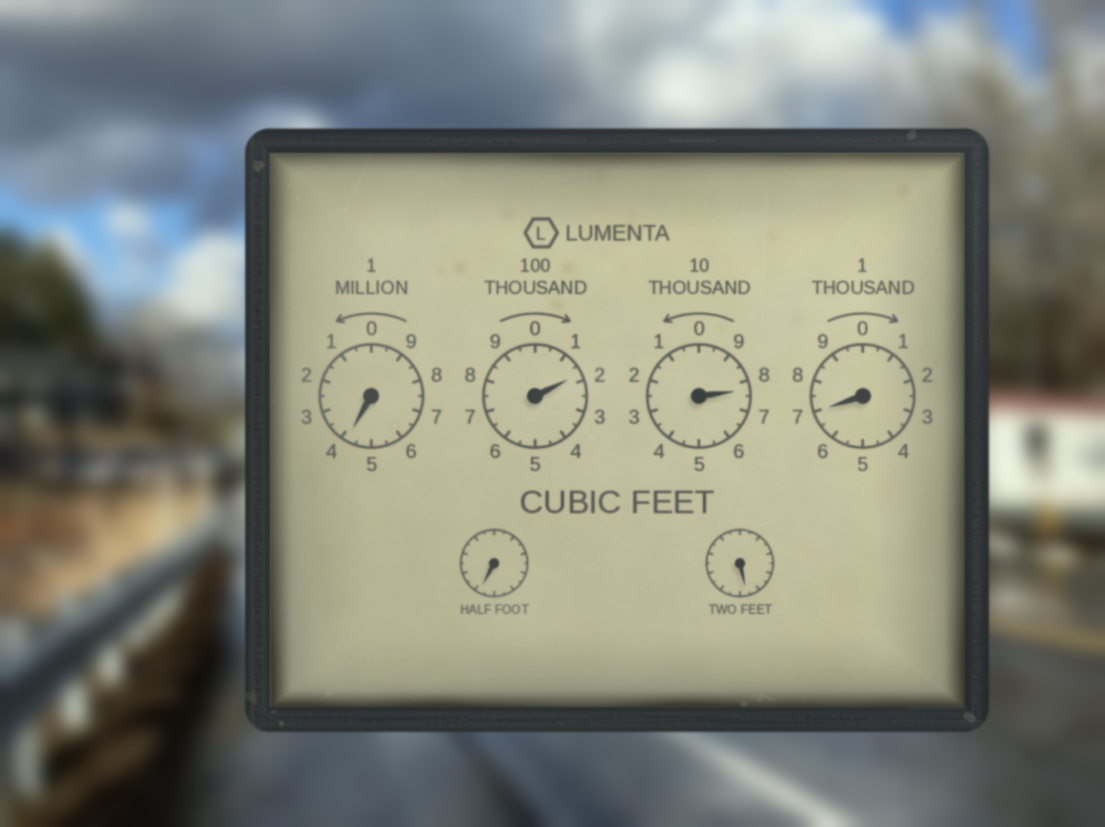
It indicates 417700 ft³
